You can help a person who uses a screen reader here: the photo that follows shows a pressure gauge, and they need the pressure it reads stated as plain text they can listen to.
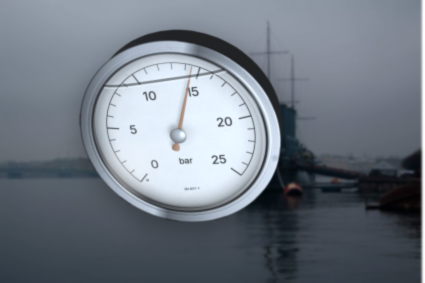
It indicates 14.5 bar
